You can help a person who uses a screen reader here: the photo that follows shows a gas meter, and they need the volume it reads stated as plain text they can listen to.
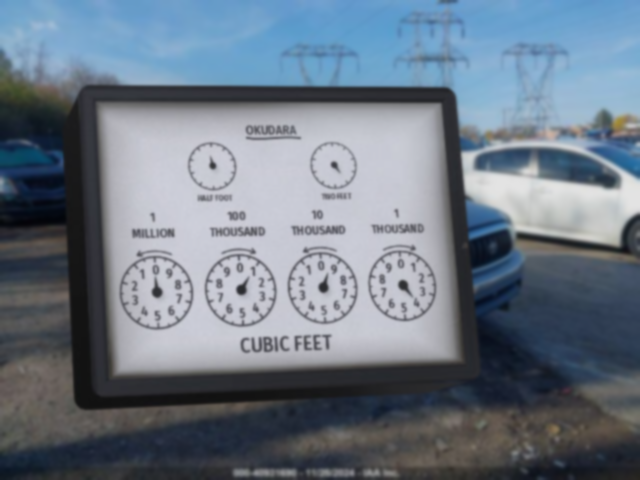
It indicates 9400 ft³
